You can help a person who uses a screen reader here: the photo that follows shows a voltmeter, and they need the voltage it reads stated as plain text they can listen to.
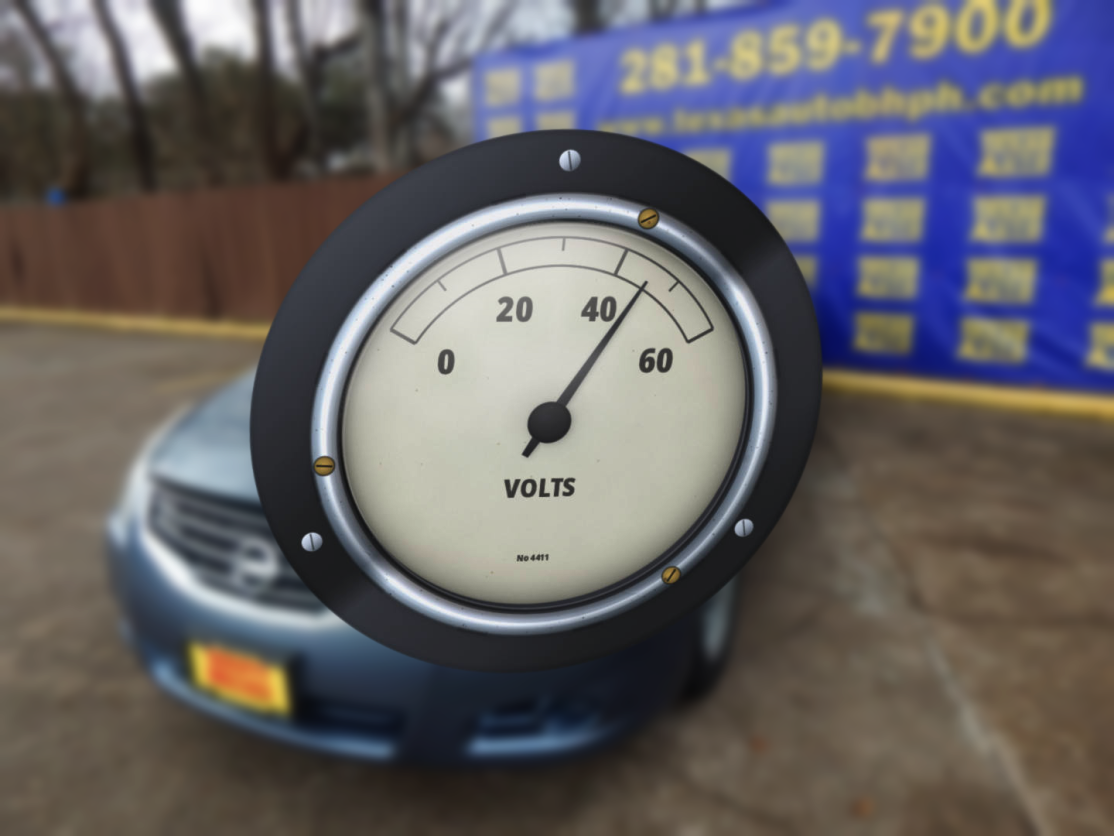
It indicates 45 V
